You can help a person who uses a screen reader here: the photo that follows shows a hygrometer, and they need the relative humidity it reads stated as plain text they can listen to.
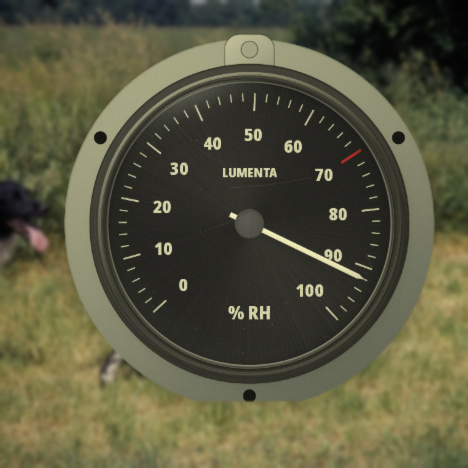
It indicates 92 %
